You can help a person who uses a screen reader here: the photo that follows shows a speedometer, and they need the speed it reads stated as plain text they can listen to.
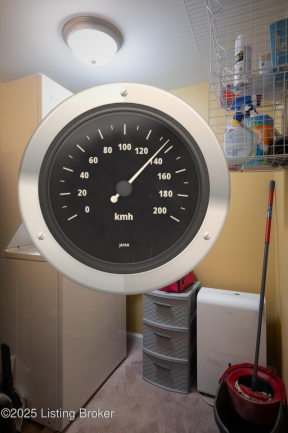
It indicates 135 km/h
